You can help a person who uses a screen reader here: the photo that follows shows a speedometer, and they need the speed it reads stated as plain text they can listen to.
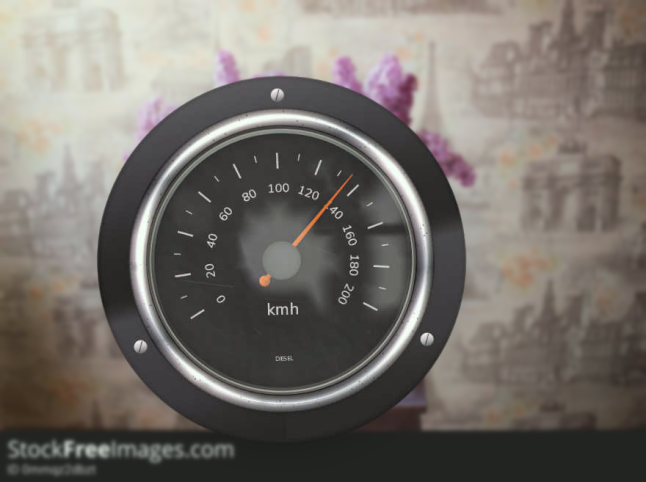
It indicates 135 km/h
